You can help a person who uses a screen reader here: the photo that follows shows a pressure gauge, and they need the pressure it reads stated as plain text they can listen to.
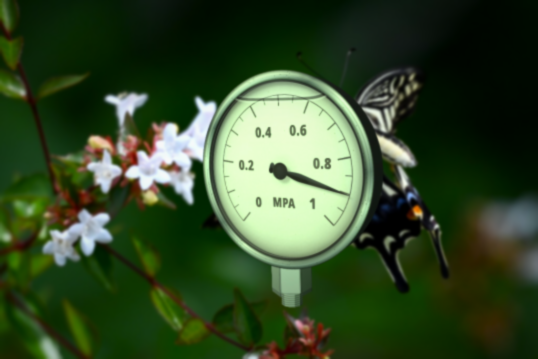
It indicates 0.9 MPa
